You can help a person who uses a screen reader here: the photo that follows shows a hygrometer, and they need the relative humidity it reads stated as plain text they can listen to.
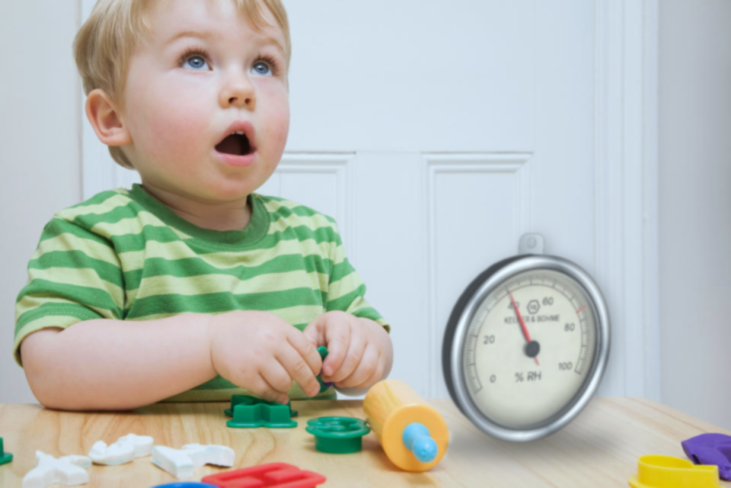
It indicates 40 %
